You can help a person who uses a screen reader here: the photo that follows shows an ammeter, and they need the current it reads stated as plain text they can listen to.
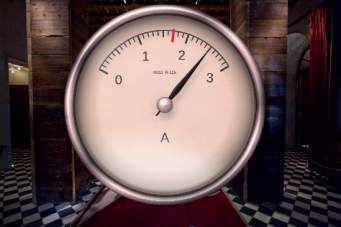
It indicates 2.5 A
